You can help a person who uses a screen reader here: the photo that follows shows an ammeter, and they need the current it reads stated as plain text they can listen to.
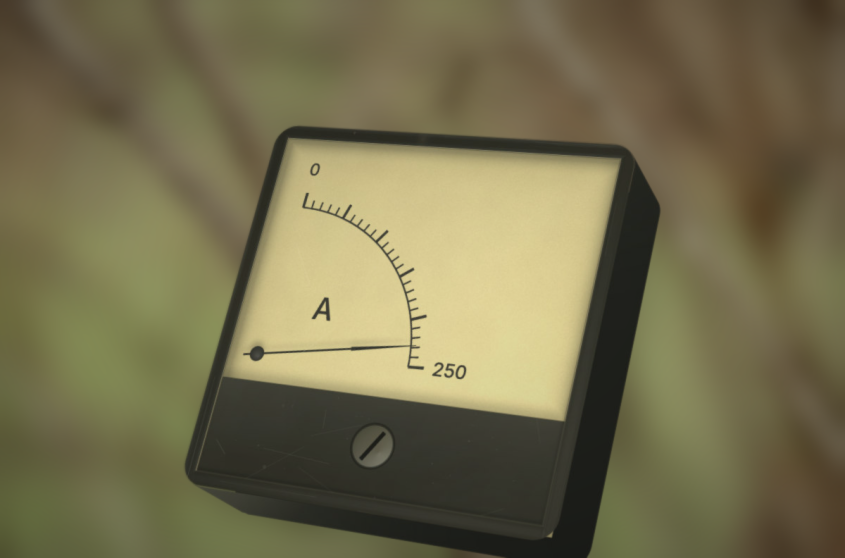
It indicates 230 A
